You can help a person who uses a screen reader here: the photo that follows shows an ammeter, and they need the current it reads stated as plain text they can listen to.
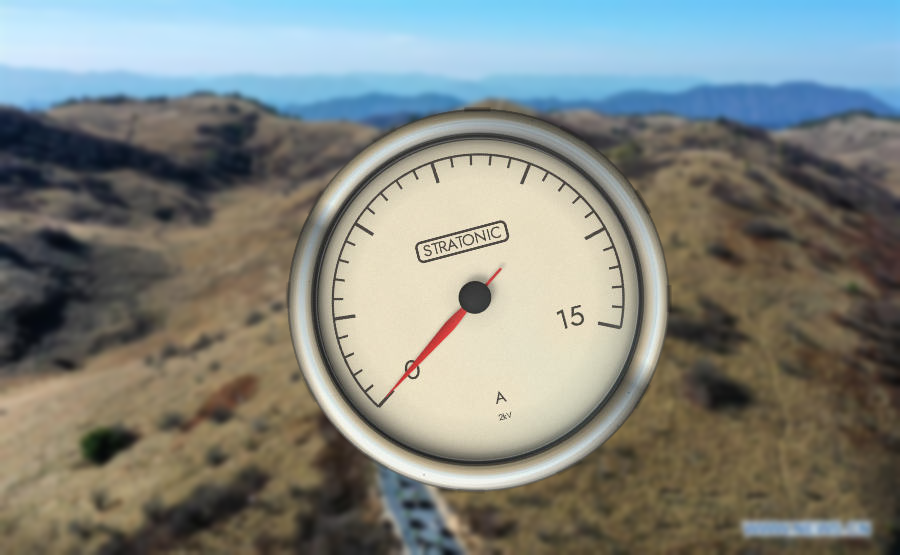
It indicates 0 A
